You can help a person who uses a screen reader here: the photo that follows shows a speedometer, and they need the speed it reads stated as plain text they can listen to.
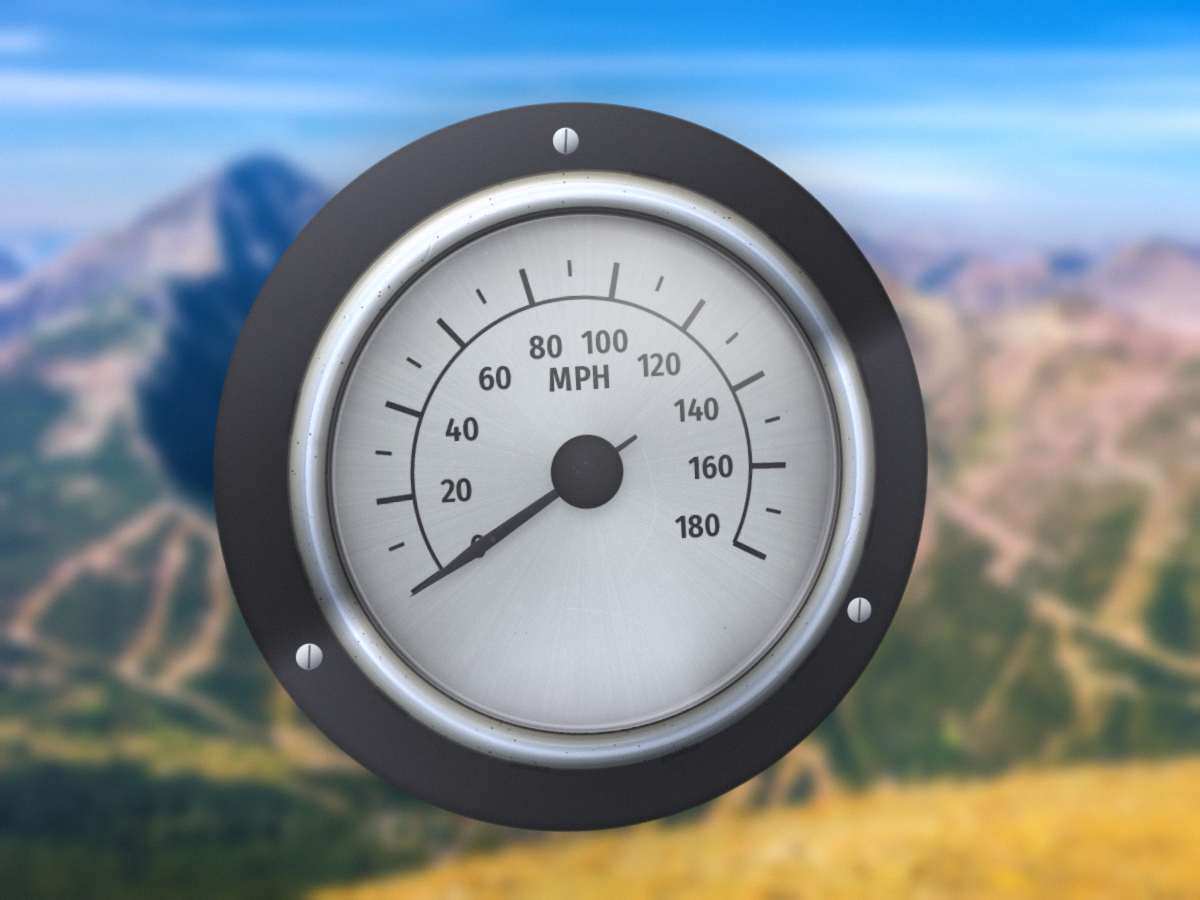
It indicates 0 mph
